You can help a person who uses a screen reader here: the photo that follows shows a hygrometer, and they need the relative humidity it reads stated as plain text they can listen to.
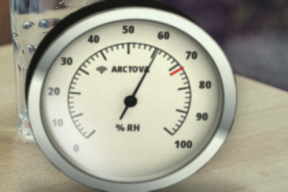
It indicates 60 %
